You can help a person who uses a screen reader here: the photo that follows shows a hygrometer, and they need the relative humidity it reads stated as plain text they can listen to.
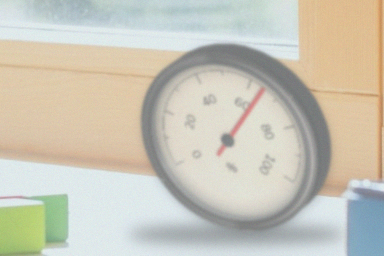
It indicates 65 %
